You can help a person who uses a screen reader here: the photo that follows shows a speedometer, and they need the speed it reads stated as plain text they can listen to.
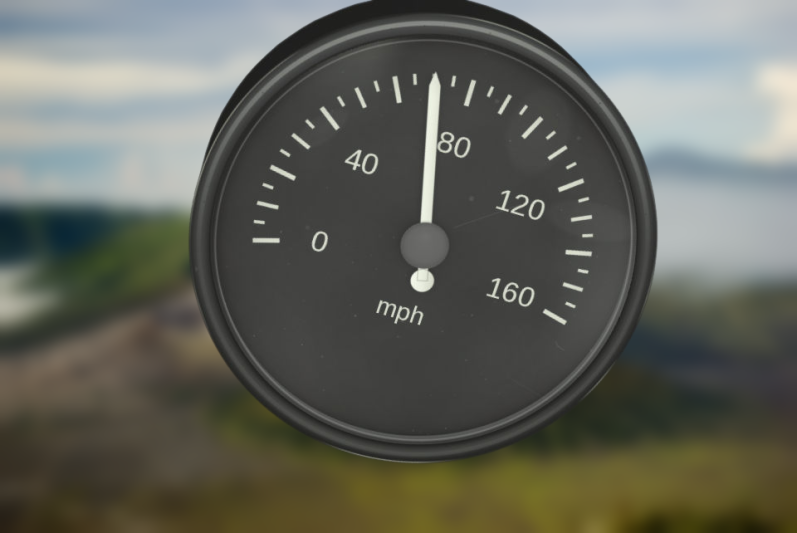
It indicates 70 mph
